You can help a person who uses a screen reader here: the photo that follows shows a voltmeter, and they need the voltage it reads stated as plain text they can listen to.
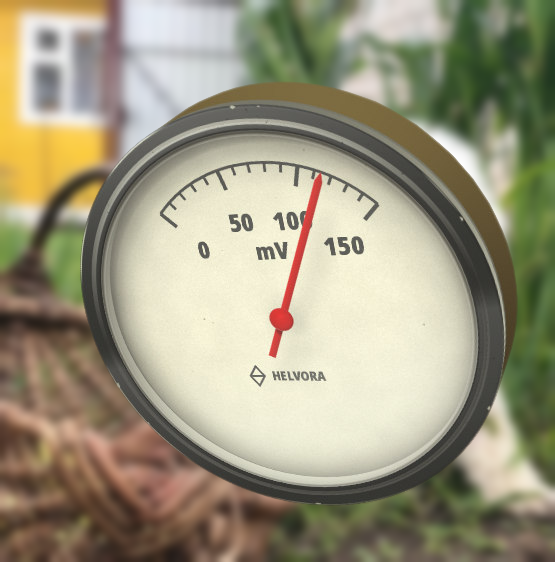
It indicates 115 mV
